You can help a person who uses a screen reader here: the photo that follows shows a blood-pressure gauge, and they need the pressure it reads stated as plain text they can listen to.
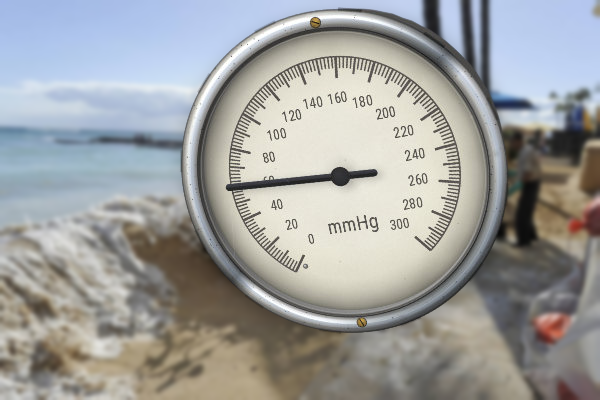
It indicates 60 mmHg
